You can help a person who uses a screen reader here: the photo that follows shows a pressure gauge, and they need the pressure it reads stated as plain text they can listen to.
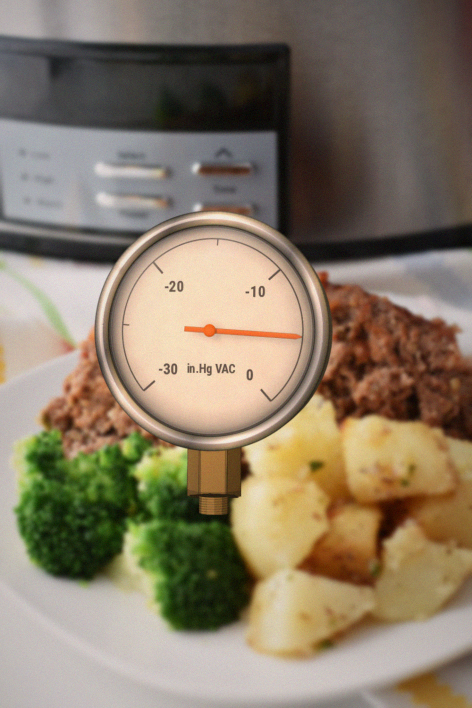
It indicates -5 inHg
